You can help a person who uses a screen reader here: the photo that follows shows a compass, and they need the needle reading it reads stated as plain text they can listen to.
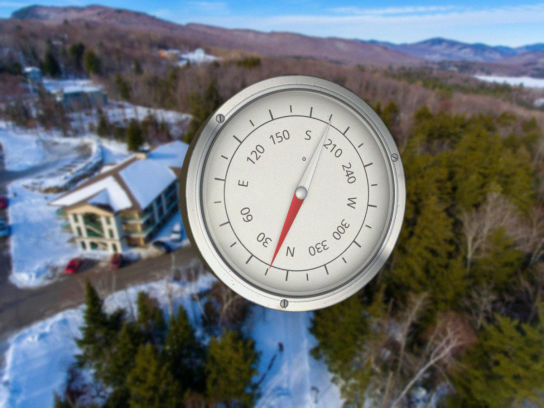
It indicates 15 °
